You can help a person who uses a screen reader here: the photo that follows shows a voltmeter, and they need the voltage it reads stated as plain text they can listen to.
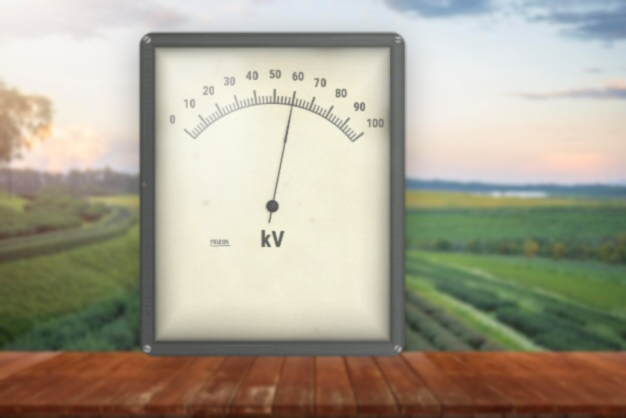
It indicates 60 kV
